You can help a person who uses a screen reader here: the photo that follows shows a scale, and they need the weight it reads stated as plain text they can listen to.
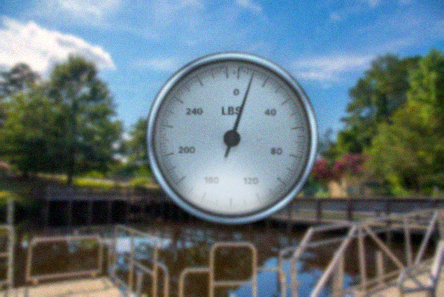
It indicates 10 lb
